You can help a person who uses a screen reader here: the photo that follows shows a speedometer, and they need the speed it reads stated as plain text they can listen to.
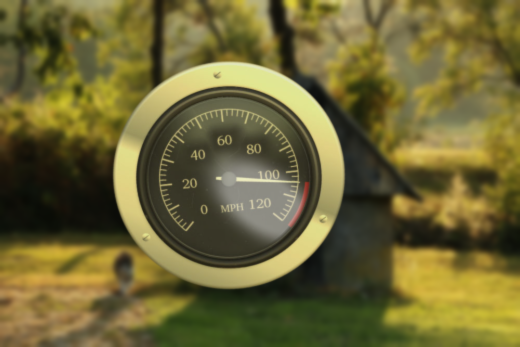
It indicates 104 mph
